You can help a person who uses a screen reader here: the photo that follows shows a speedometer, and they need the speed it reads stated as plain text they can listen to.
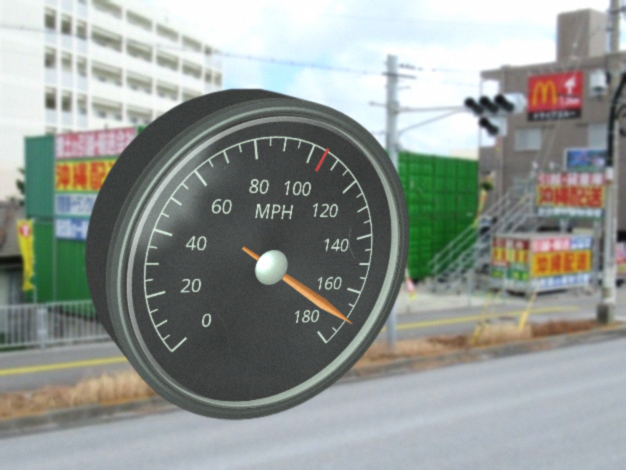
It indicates 170 mph
